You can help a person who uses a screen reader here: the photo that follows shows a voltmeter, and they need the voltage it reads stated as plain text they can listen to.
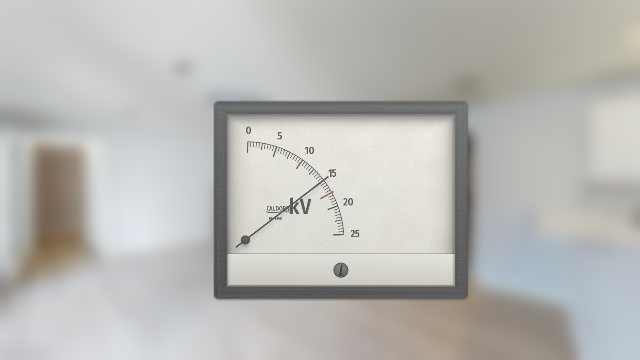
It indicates 15 kV
